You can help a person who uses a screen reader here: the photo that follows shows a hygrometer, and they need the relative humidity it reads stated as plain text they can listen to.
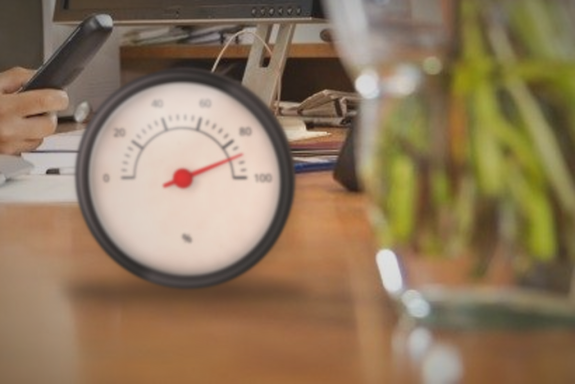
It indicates 88 %
